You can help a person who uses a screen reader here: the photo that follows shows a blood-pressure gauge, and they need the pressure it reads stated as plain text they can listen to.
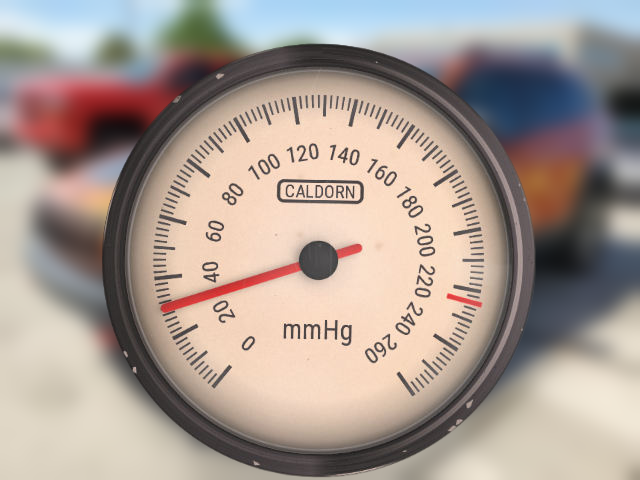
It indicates 30 mmHg
